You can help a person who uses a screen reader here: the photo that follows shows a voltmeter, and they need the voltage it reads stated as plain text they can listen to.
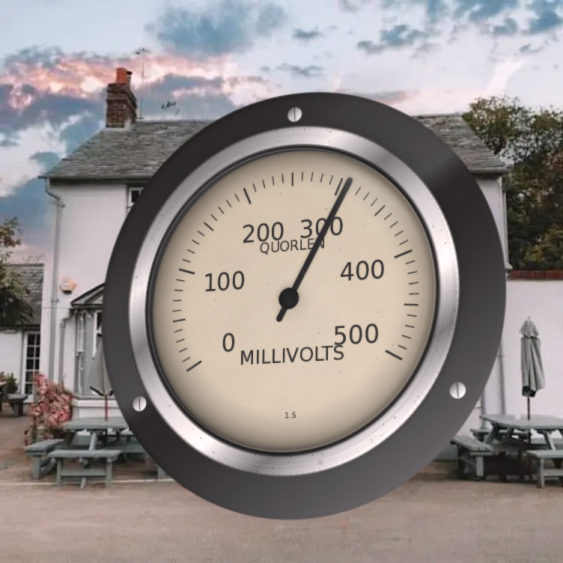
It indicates 310 mV
